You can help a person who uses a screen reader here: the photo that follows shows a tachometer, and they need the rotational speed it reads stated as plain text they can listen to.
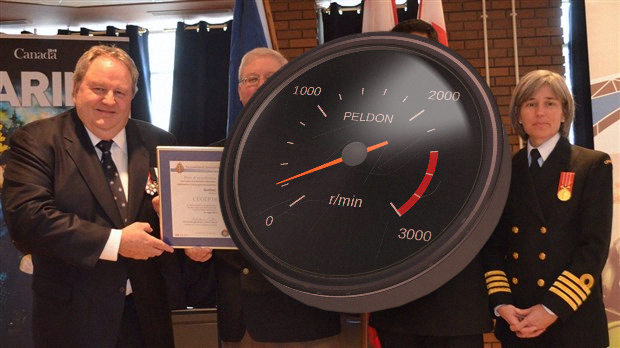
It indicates 200 rpm
